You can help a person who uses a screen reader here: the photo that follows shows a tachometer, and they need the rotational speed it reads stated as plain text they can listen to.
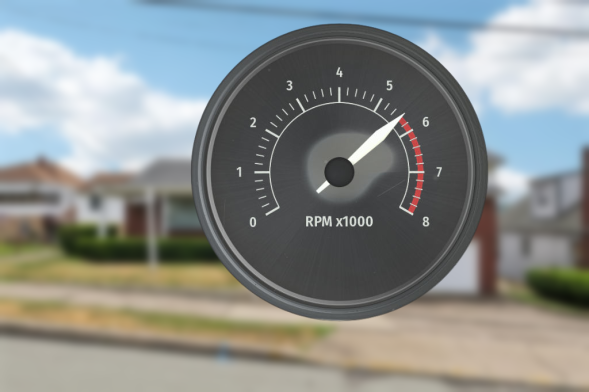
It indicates 5600 rpm
